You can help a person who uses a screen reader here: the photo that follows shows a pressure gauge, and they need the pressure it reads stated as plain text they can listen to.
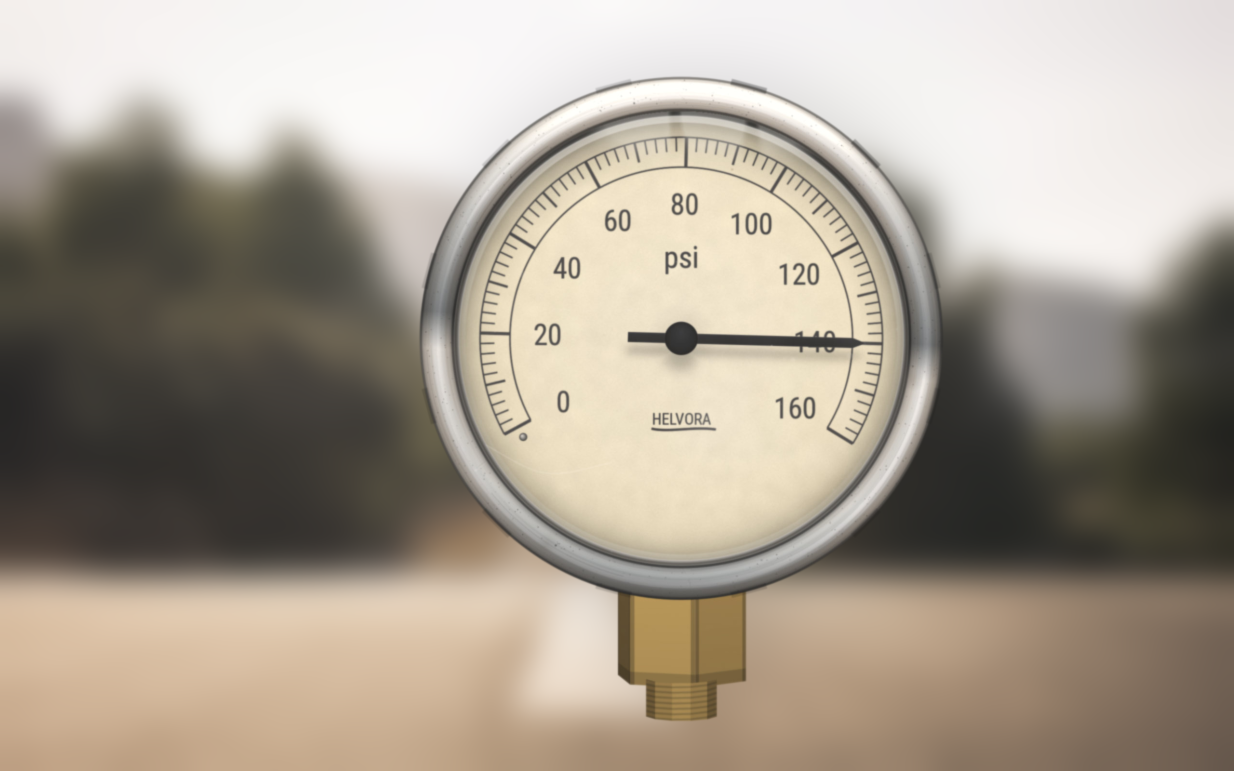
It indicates 140 psi
